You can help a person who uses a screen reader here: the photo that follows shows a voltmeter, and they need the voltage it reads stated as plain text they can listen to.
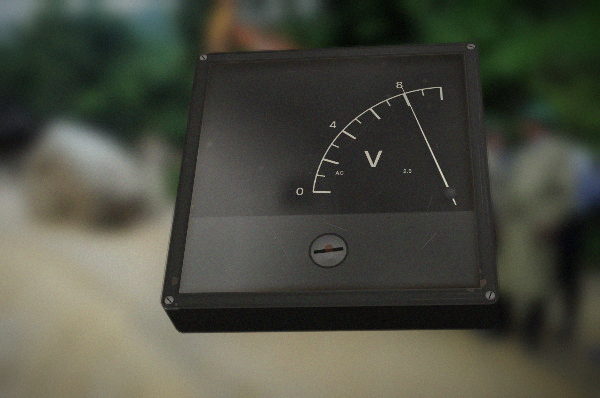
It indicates 8 V
